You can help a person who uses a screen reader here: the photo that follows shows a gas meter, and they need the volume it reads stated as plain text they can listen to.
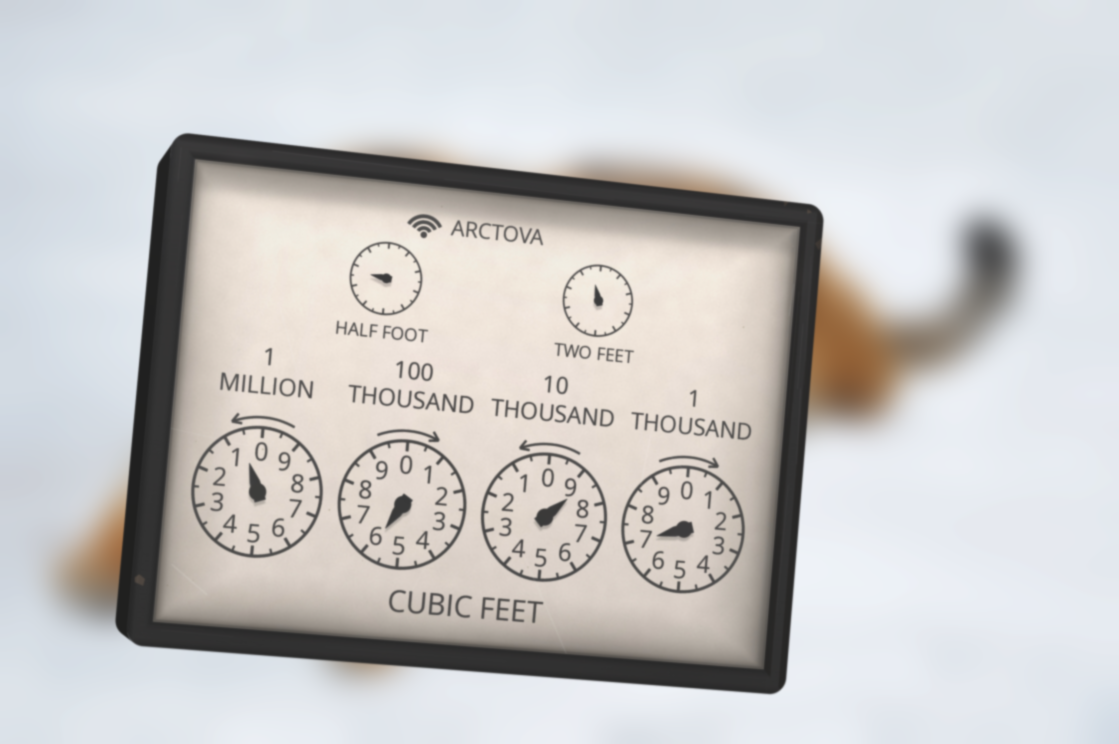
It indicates 58700 ft³
